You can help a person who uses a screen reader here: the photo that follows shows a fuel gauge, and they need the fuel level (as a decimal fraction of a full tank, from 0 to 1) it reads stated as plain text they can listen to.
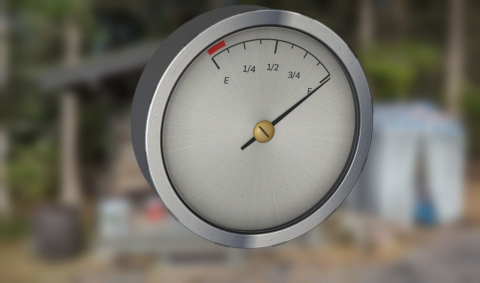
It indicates 1
